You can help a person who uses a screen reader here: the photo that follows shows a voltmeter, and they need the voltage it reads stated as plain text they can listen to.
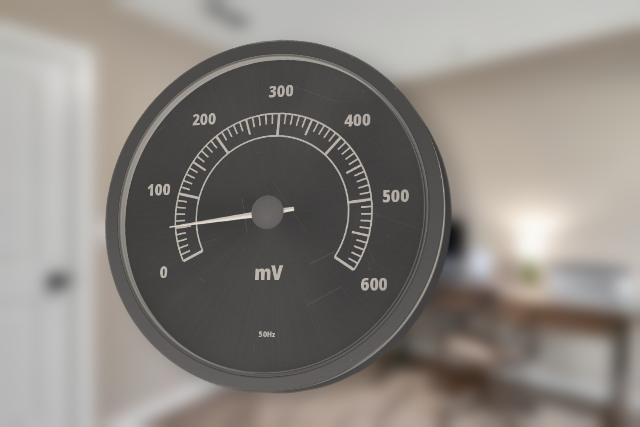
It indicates 50 mV
